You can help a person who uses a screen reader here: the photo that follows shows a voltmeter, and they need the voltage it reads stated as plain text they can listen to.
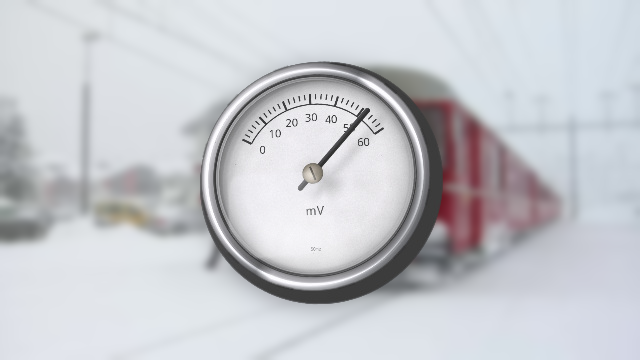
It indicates 52 mV
